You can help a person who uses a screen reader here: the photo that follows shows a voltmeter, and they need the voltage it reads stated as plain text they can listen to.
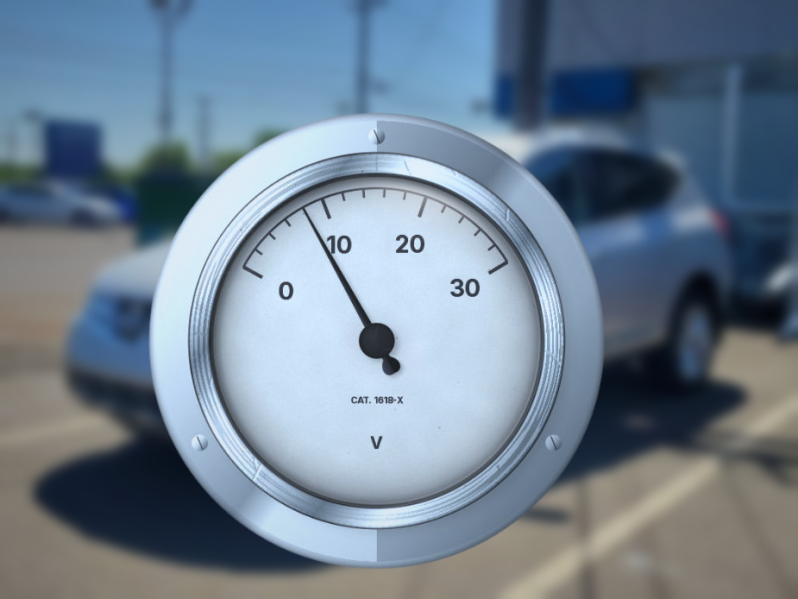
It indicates 8 V
